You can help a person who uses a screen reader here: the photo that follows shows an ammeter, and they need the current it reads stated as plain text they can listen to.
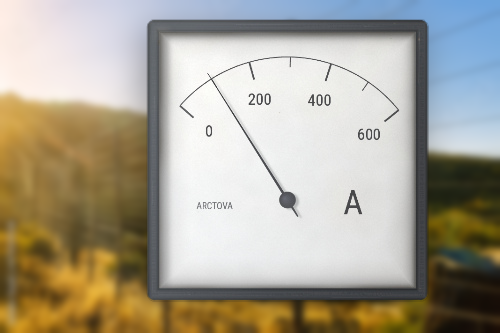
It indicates 100 A
